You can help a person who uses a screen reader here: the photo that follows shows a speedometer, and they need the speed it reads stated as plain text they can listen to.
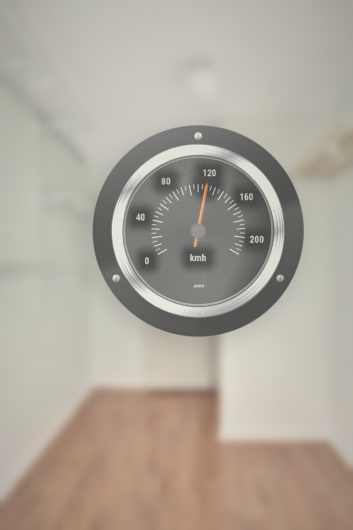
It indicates 120 km/h
